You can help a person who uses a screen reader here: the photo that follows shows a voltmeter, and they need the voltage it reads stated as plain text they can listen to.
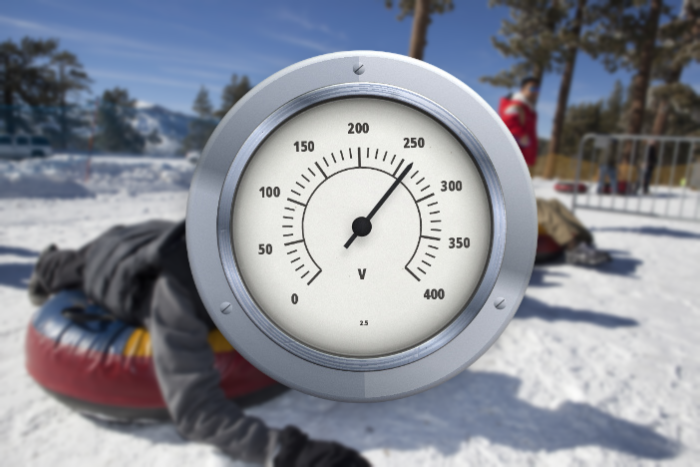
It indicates 260 V
